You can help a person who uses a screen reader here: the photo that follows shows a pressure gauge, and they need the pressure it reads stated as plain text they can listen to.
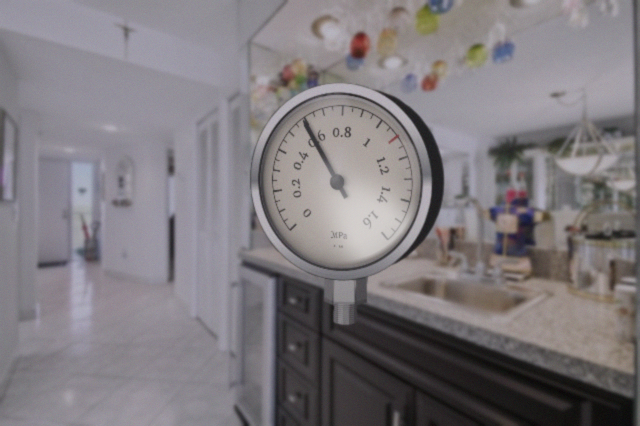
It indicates 0.6 MPa
